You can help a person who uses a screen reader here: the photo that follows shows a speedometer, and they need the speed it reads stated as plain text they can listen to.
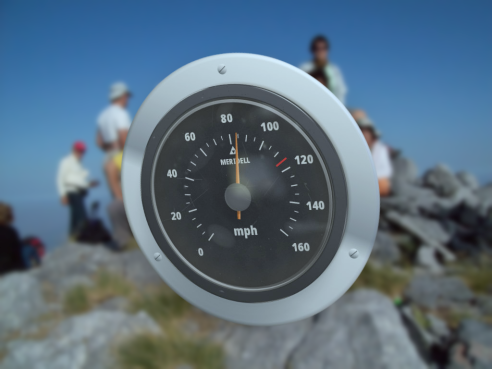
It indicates 85 mph
